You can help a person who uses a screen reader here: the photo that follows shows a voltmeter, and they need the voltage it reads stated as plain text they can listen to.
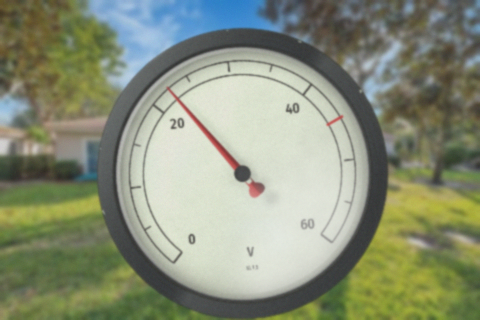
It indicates 22.5 V
